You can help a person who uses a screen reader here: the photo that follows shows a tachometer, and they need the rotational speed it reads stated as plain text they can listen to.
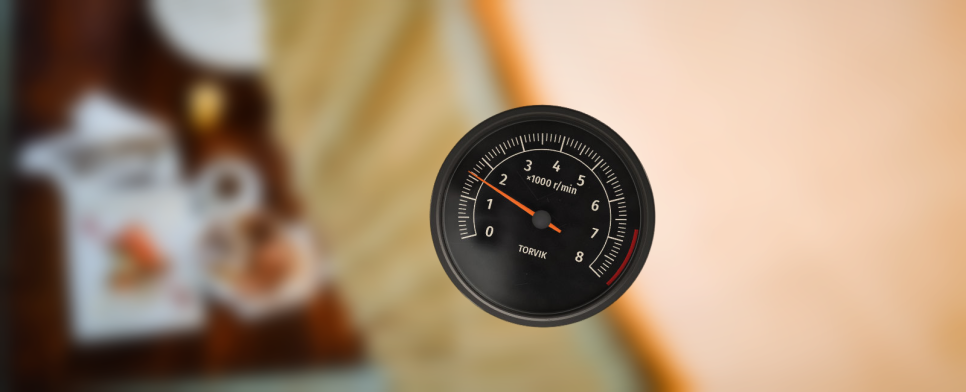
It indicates 1600 rpm
